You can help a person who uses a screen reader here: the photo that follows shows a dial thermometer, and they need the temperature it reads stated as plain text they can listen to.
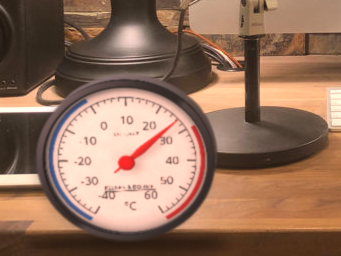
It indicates 26 °C
